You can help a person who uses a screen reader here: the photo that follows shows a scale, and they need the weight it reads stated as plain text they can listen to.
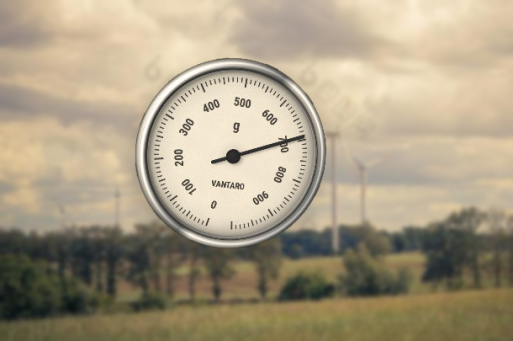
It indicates 690 g
